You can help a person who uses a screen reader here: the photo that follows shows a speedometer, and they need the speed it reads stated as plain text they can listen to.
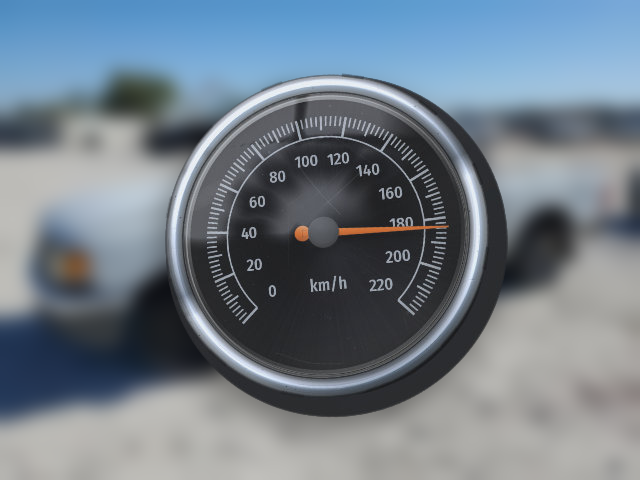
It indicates 184 km/h
